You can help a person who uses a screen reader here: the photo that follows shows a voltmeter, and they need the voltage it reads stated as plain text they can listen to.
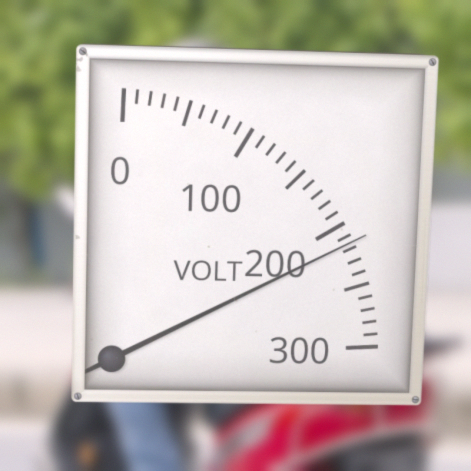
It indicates 215 V
